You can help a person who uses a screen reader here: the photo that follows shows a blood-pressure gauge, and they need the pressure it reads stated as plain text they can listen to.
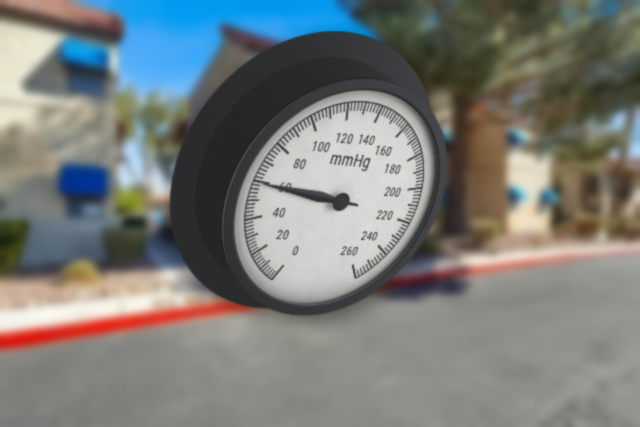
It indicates 60 mmHg
